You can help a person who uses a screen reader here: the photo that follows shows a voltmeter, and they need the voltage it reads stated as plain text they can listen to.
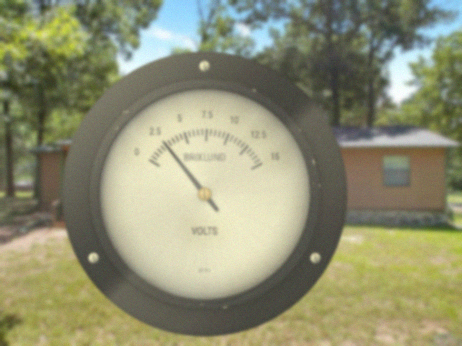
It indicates 2.5 V
